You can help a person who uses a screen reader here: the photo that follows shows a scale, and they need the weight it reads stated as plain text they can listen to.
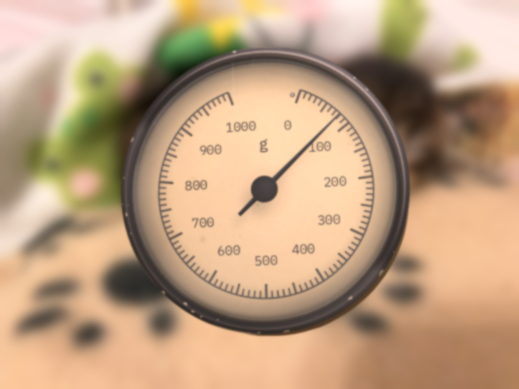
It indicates 80 g
